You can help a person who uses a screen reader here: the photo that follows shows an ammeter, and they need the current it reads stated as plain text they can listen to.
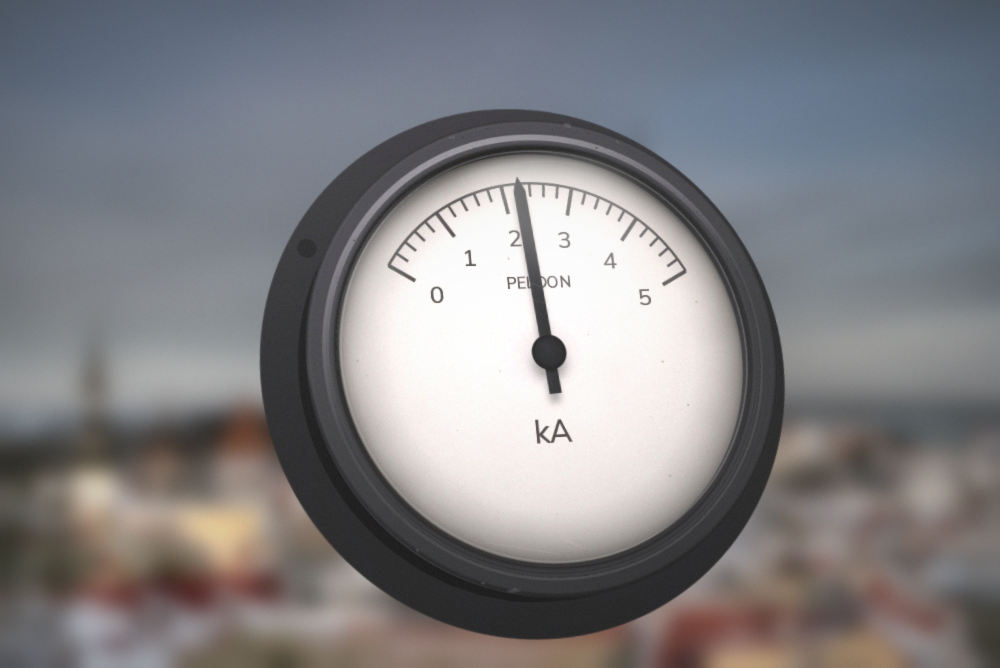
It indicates 2.2 kA
